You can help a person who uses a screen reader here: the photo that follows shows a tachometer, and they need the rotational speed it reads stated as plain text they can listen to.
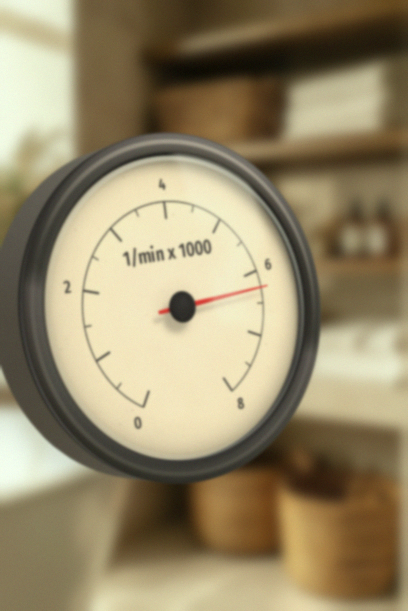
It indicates 6250 rpm
